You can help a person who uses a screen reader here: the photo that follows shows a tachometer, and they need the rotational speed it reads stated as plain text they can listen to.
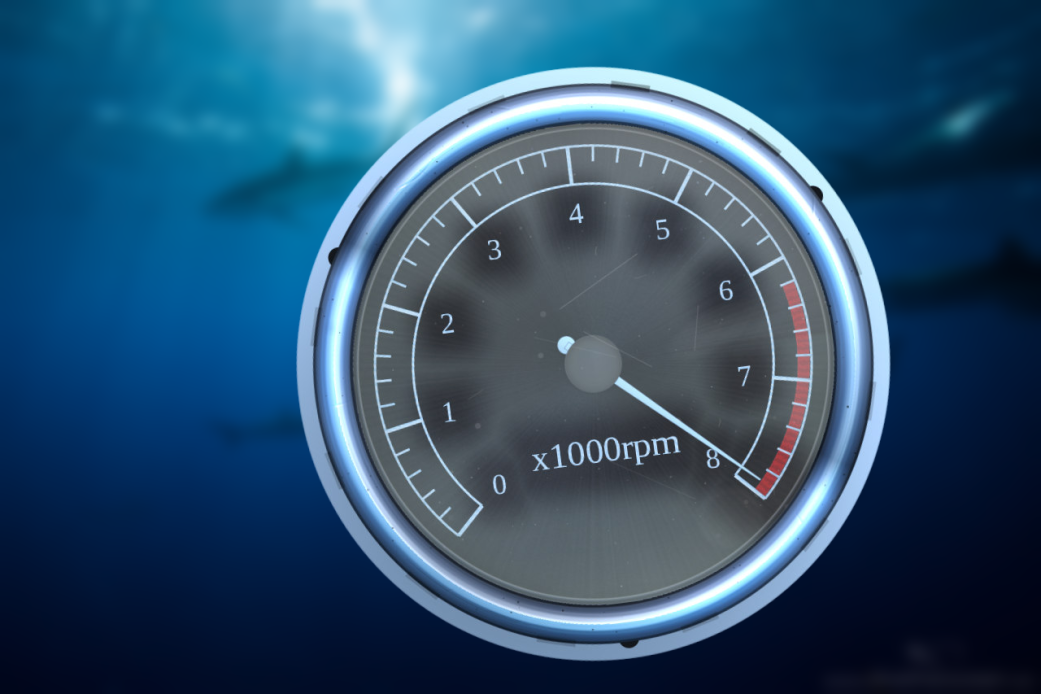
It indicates 7900 rpm
